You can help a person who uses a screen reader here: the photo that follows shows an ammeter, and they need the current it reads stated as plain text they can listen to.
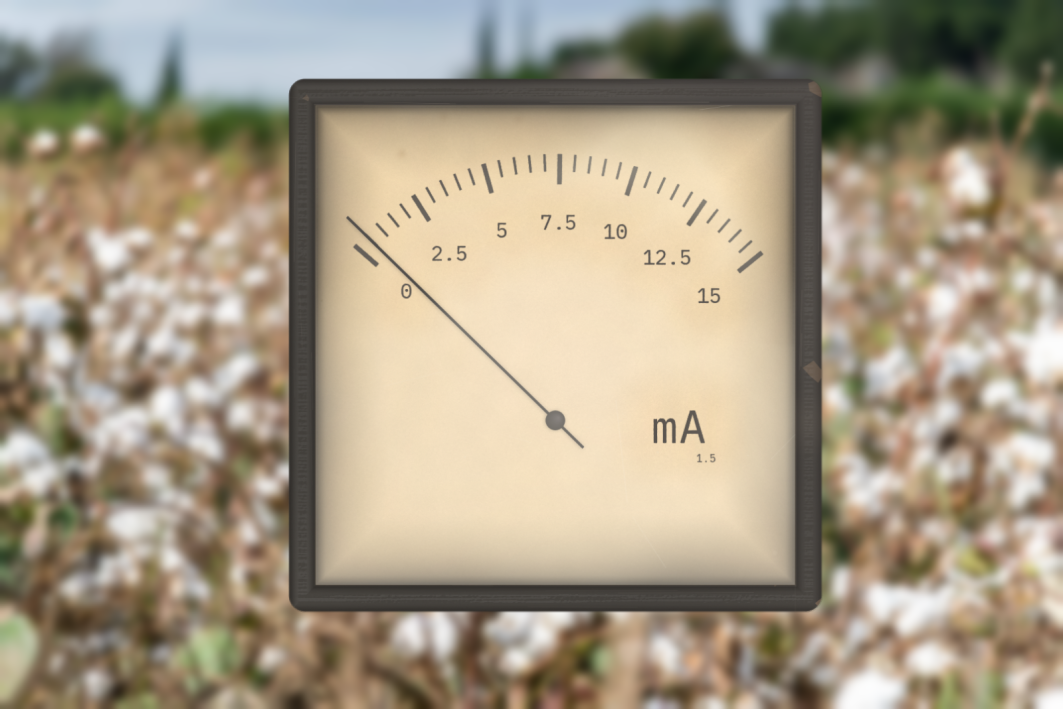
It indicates 0.5 mA
